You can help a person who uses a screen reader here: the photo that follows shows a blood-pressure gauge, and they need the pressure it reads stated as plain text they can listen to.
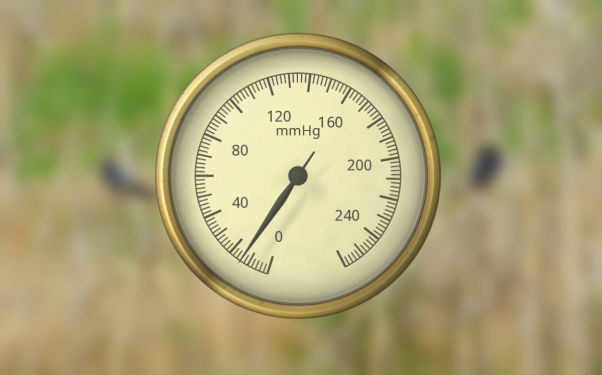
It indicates 14 mmHg
